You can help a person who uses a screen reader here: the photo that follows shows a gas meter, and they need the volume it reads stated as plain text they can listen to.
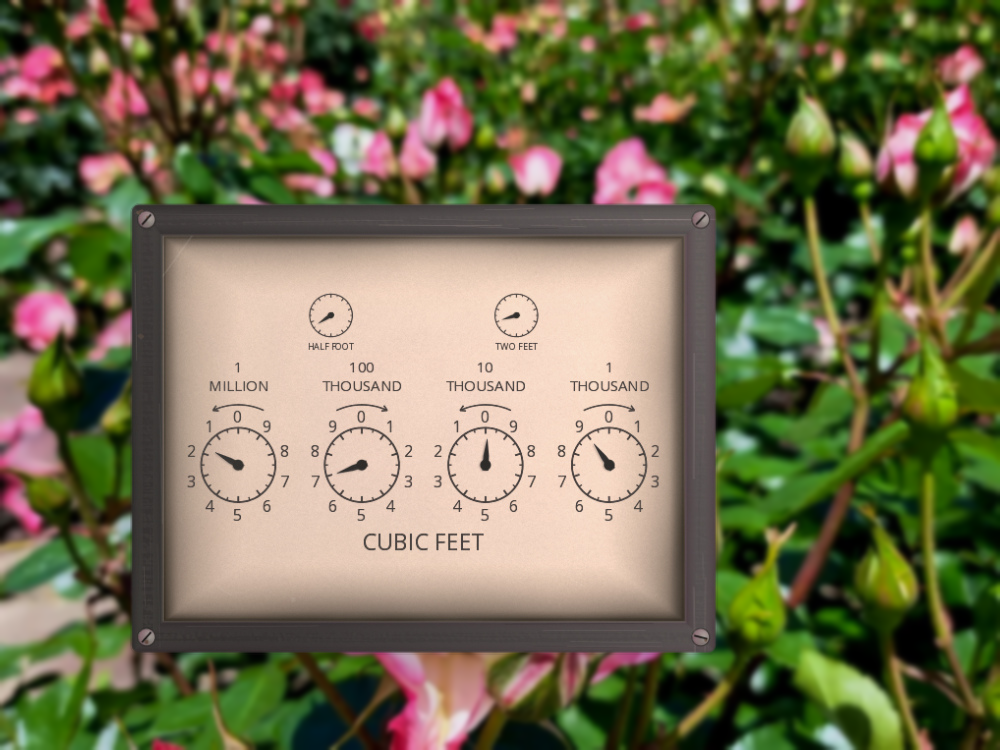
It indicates 169900 ft³
